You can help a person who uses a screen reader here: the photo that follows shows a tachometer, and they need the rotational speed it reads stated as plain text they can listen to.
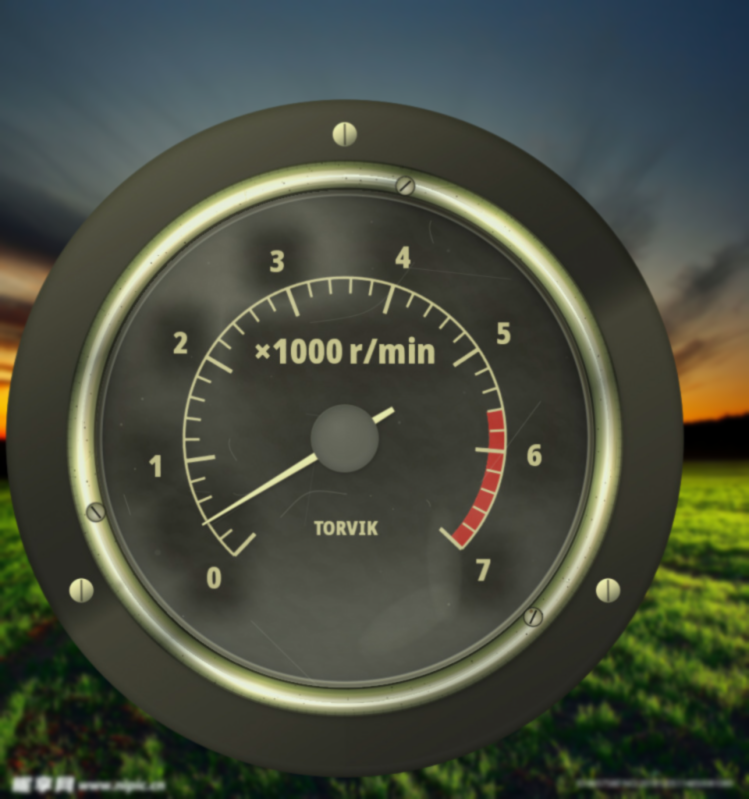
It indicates 400 rpm
